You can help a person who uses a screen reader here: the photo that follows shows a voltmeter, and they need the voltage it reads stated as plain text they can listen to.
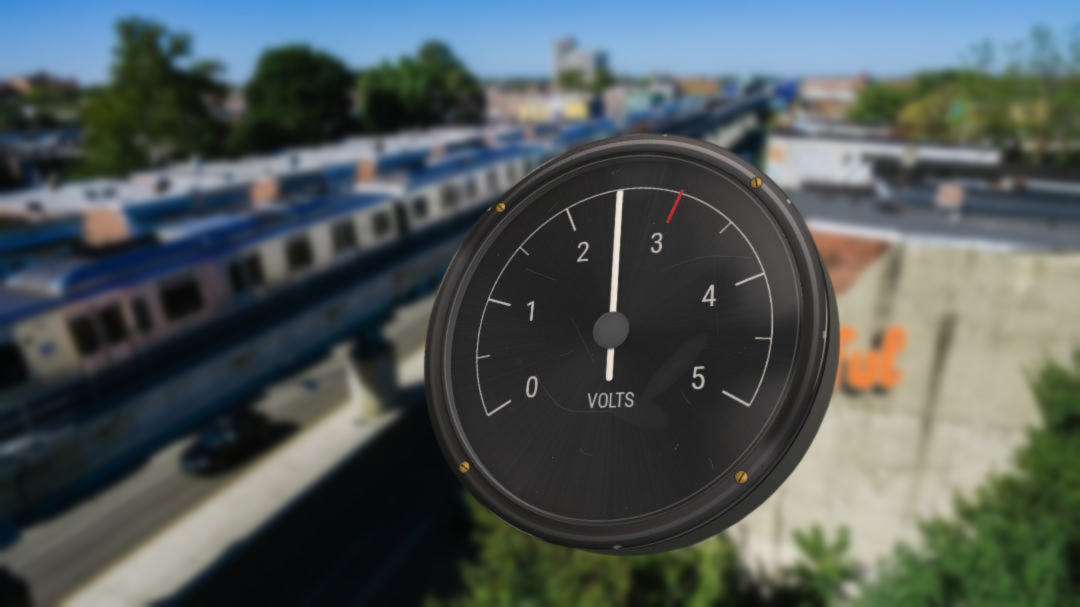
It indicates 2.5 V
